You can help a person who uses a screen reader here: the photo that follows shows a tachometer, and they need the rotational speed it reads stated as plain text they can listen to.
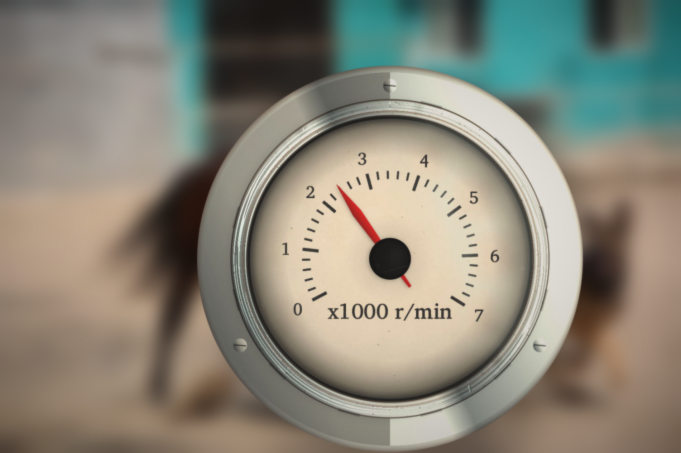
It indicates 2400 rpm
